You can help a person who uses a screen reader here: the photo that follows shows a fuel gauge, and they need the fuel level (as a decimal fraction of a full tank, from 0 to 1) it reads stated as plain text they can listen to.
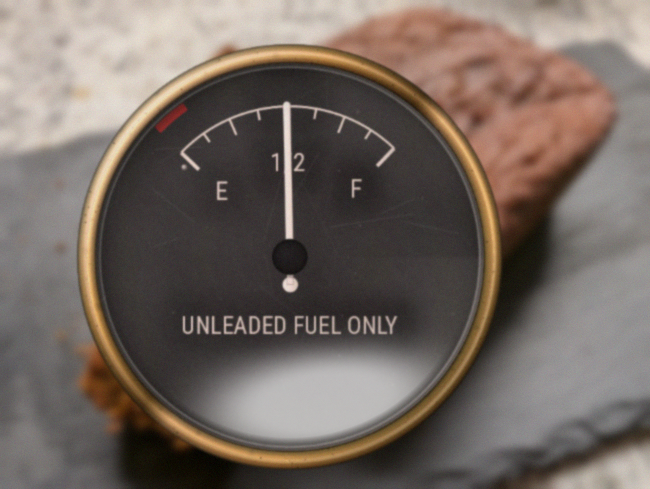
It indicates 0.5
